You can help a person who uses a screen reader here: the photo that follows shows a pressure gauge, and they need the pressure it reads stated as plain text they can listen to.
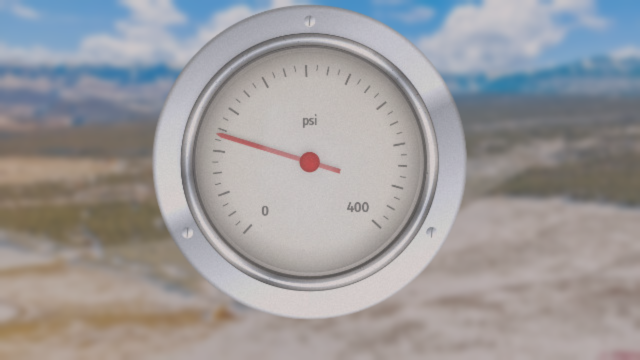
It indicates 95 psi
